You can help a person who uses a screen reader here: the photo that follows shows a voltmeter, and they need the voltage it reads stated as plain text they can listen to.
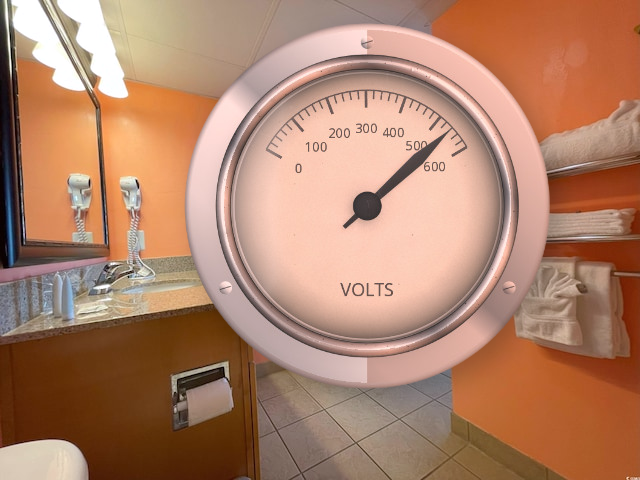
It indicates 540 V
